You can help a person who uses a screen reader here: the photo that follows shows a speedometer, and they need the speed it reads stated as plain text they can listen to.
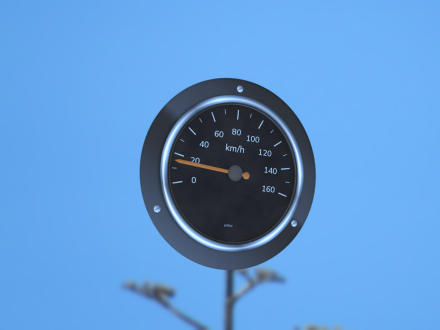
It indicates 15 km/h
